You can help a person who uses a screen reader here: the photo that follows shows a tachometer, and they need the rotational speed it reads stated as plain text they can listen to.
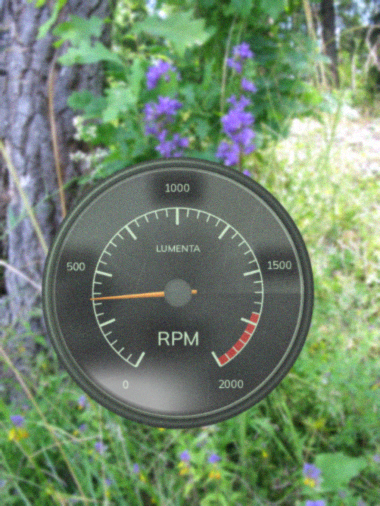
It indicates 375 rpm
